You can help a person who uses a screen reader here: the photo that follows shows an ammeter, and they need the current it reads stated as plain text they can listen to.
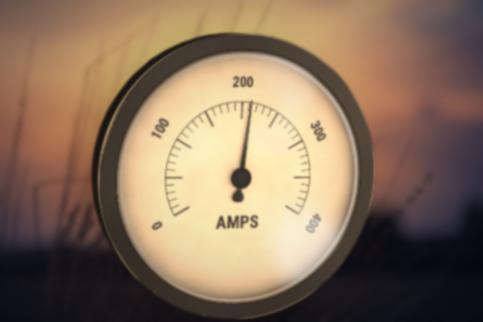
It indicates 210 A
